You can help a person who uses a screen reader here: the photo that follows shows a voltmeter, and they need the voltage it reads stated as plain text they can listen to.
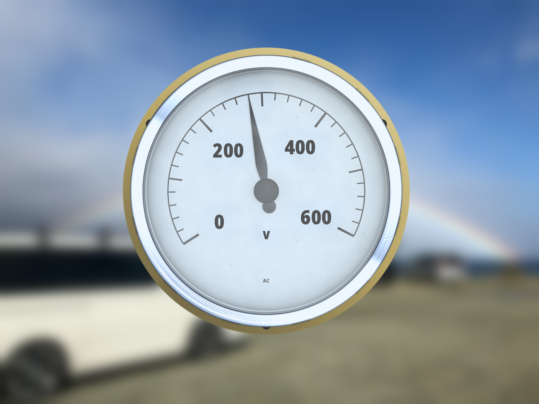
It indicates 280 V
